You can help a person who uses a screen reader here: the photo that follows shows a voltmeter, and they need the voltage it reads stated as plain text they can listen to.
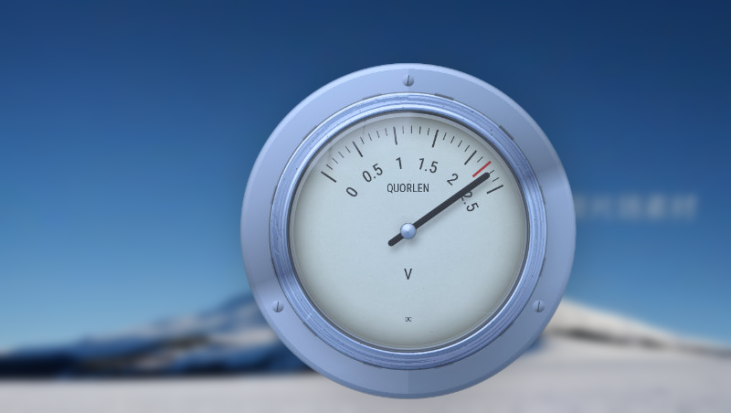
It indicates 2.3 V
